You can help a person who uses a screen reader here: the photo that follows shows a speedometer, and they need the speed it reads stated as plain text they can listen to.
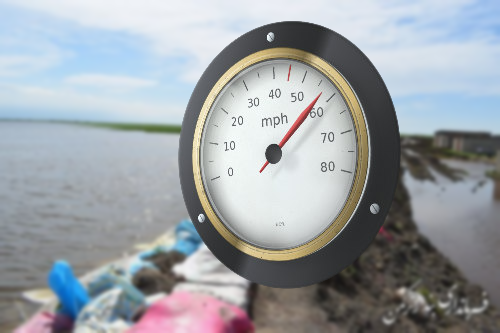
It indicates 57.5 mph
